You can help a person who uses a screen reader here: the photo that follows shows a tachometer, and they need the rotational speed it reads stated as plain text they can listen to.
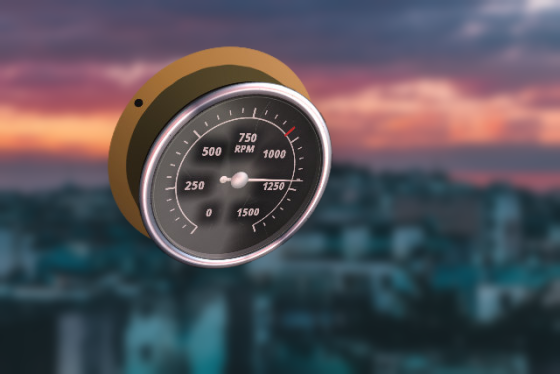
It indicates 1200 rpm
